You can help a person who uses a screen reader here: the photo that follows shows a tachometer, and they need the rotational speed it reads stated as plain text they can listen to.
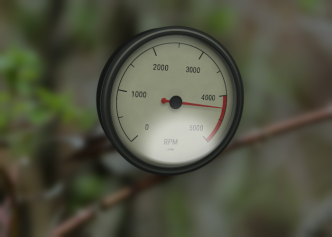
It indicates 4250 rpm
